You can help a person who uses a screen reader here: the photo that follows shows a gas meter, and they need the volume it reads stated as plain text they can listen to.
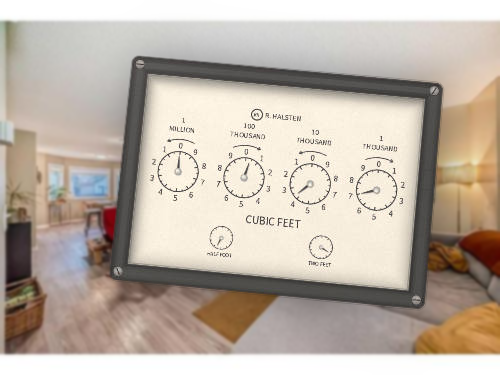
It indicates 3700 ft³
